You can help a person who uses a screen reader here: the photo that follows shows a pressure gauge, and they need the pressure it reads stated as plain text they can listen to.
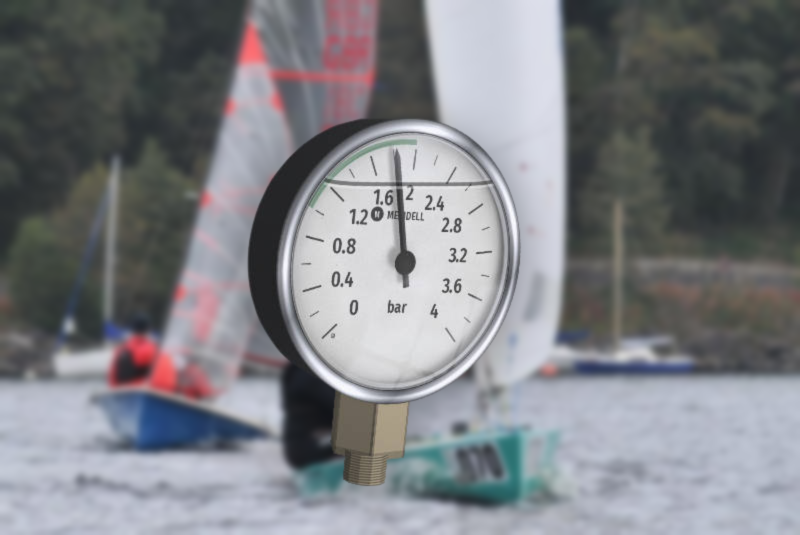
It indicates 1.8 bar
